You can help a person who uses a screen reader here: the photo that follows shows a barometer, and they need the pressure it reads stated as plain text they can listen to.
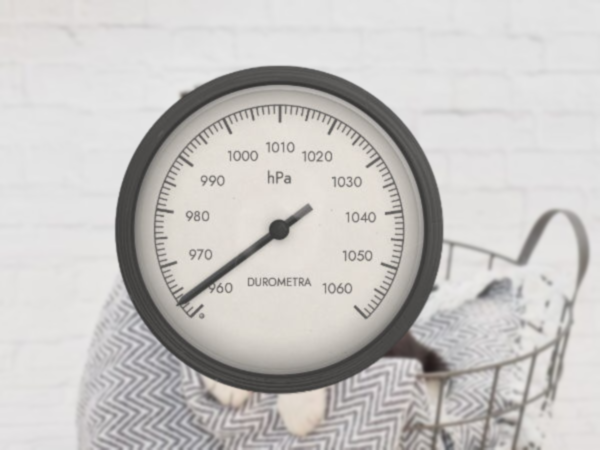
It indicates 963 hPa
